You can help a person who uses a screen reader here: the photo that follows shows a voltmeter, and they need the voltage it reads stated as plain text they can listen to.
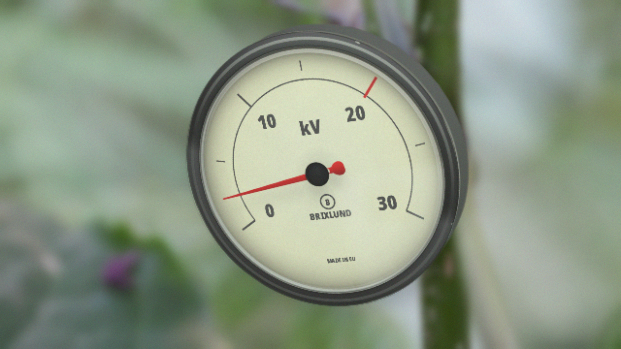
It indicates 2.5 kV
